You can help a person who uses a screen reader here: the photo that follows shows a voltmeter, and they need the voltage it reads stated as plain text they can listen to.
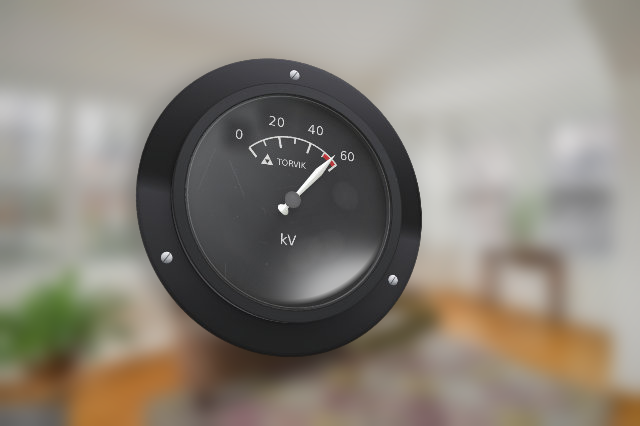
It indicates 55 kV
